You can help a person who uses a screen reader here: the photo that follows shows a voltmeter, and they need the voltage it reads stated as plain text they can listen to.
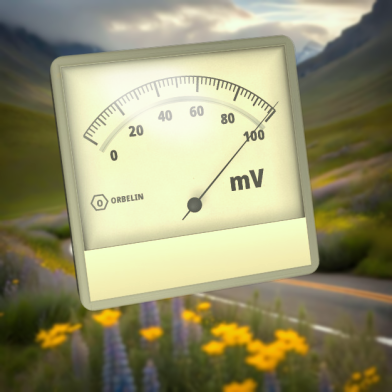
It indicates 98 mV
